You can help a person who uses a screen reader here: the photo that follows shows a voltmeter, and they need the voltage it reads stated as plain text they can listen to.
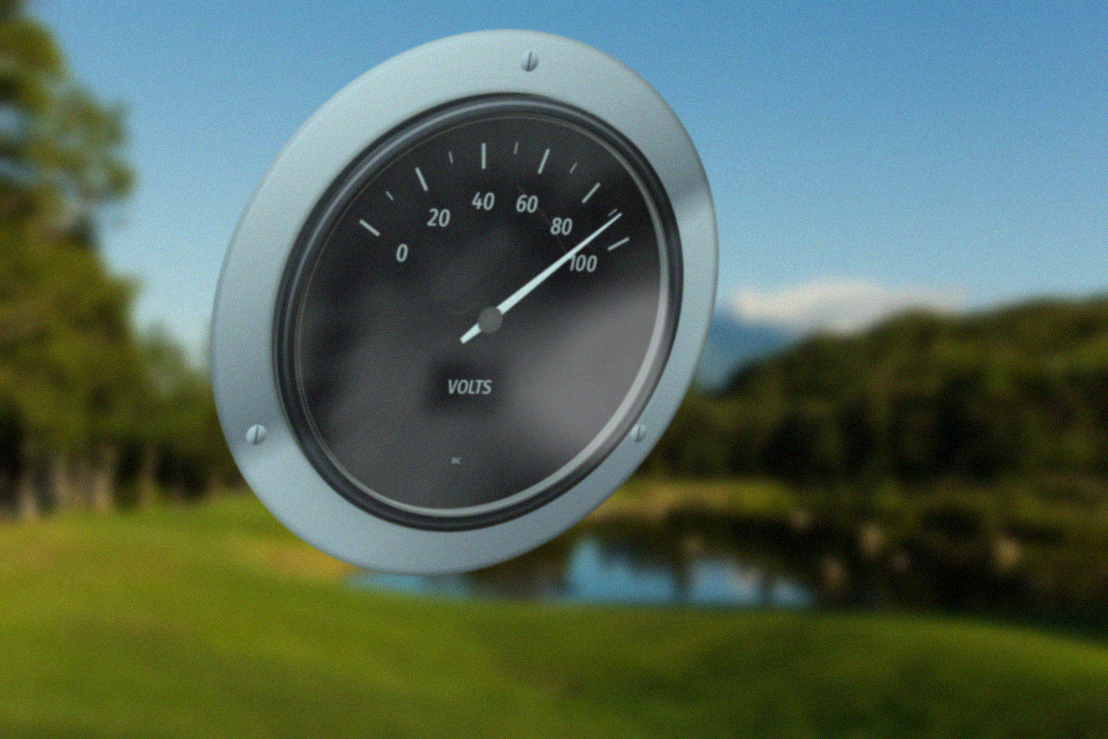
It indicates 90 V
